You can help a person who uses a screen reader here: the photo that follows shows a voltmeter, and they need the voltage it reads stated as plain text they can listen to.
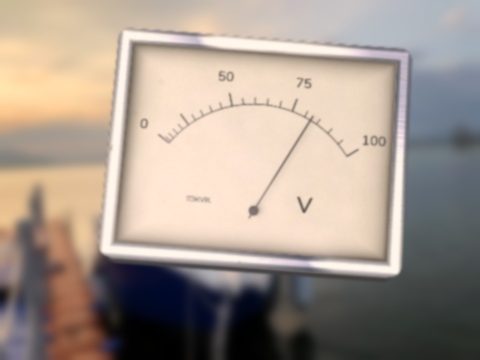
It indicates 82.5 V
